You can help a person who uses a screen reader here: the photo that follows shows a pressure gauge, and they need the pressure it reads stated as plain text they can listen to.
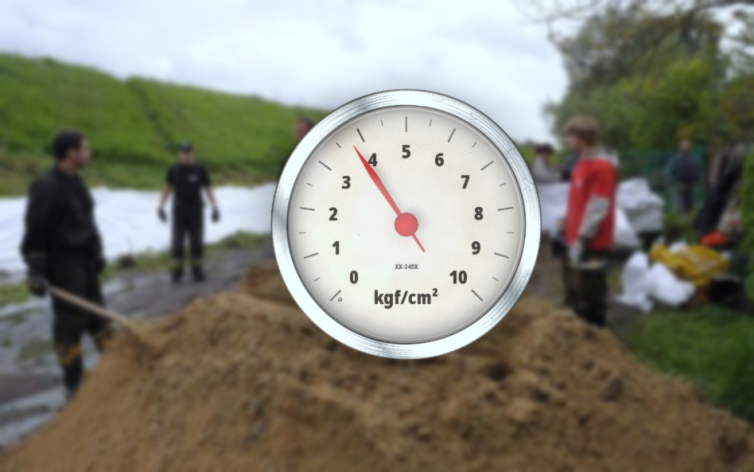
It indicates 3.75 kg/cm²
